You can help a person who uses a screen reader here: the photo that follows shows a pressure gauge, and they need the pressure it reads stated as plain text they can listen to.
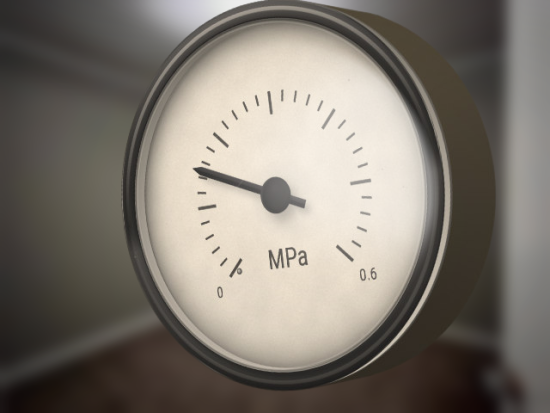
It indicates 0.15 MPa
